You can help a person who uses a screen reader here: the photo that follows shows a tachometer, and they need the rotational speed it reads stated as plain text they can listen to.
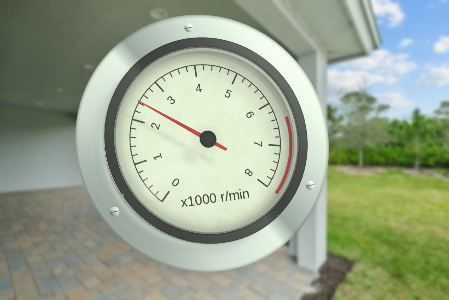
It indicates 2400 rpm
